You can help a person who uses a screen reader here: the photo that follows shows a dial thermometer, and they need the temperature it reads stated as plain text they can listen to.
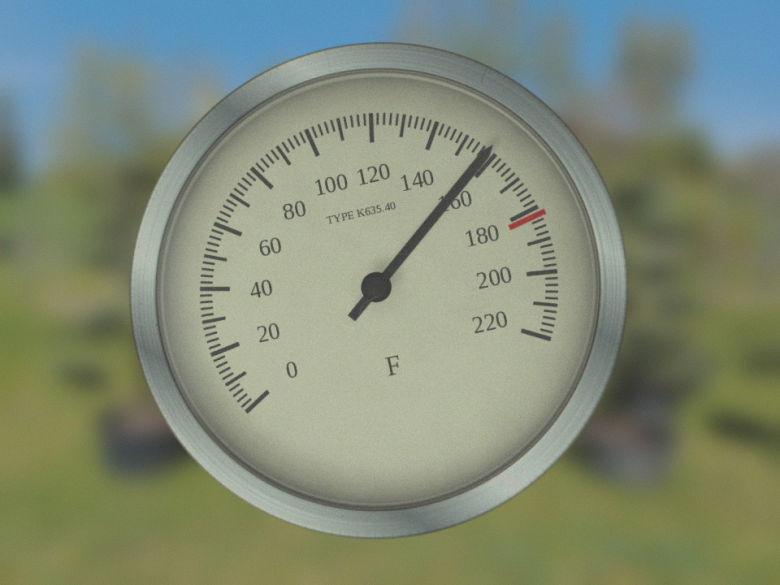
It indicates 158 °F
